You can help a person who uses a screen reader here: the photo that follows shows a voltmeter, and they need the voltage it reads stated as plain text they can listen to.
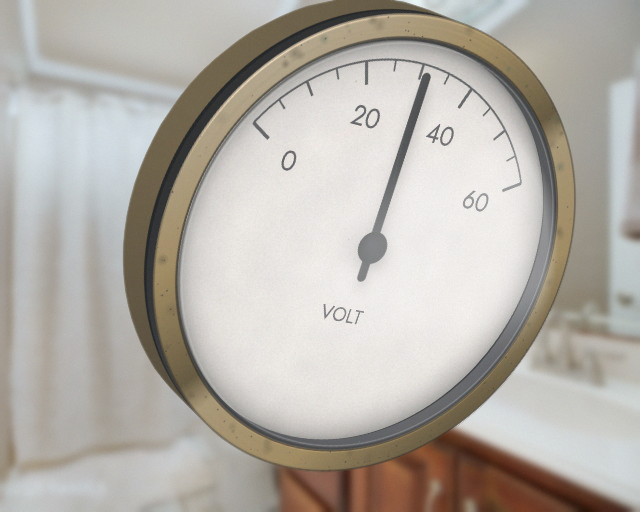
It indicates 30 V
